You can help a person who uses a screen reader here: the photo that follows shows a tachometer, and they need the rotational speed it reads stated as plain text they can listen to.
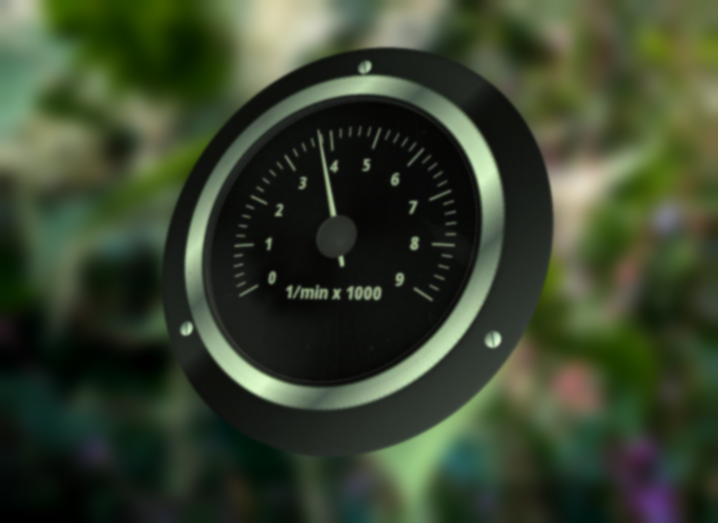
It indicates 3800 rpm
